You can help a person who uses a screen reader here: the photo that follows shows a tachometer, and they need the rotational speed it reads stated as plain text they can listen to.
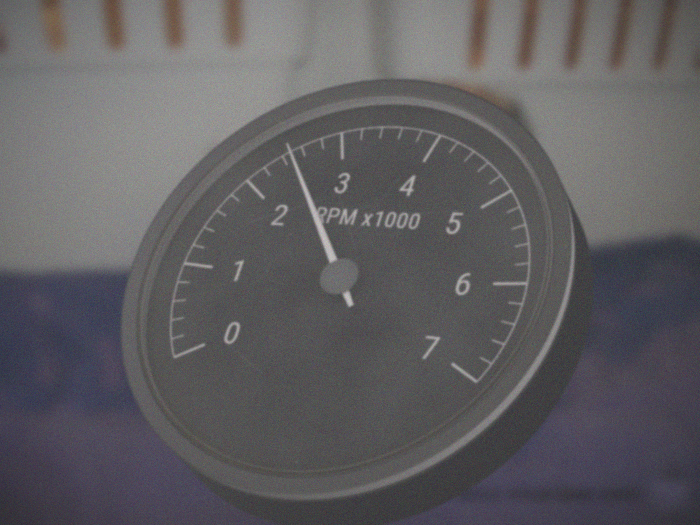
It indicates 2500 rpm
